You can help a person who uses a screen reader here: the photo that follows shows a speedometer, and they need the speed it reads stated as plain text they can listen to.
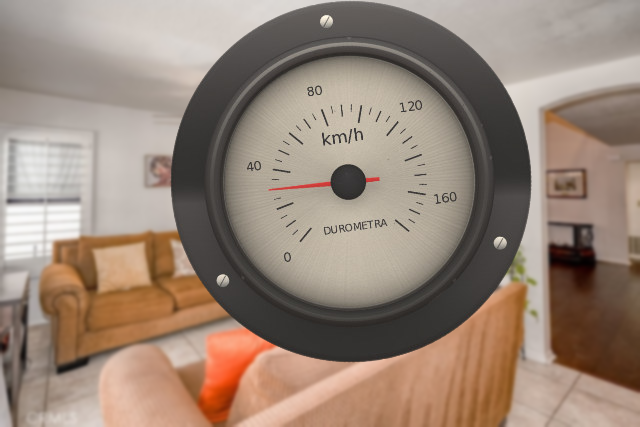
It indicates 30 km/h
